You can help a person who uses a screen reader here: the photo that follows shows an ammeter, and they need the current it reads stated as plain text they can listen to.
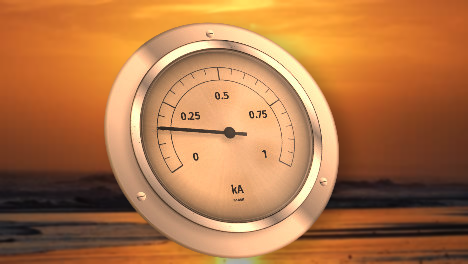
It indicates 0.15 kA
